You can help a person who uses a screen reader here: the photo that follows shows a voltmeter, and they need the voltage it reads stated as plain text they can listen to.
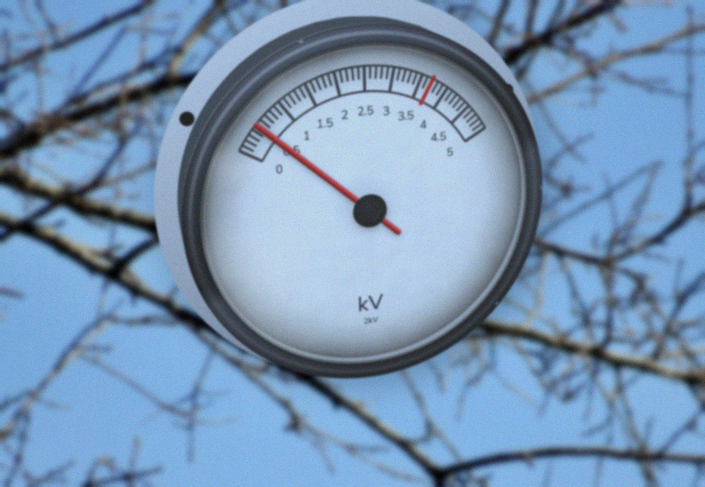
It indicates 0.5 kV
